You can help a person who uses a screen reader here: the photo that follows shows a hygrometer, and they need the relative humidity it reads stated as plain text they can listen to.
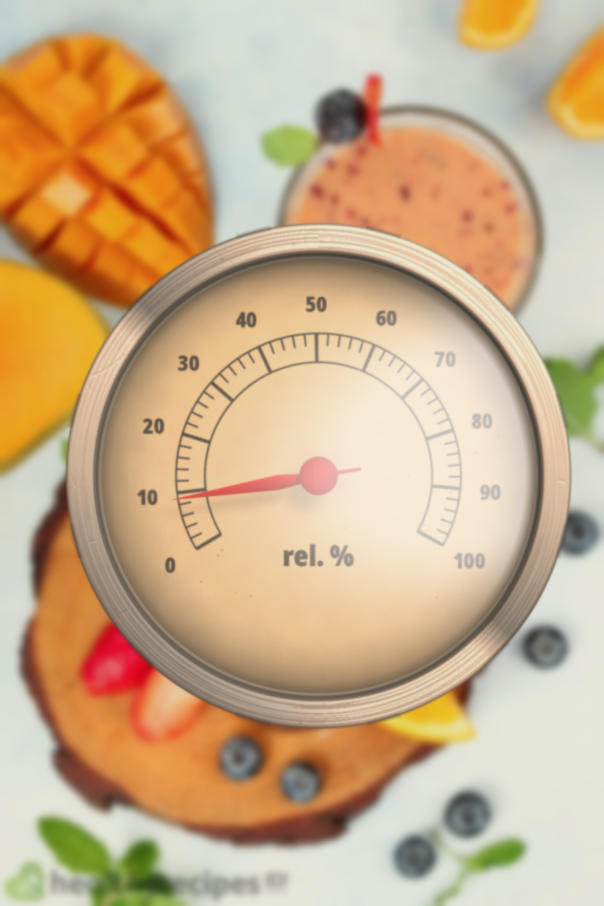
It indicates 9 %
